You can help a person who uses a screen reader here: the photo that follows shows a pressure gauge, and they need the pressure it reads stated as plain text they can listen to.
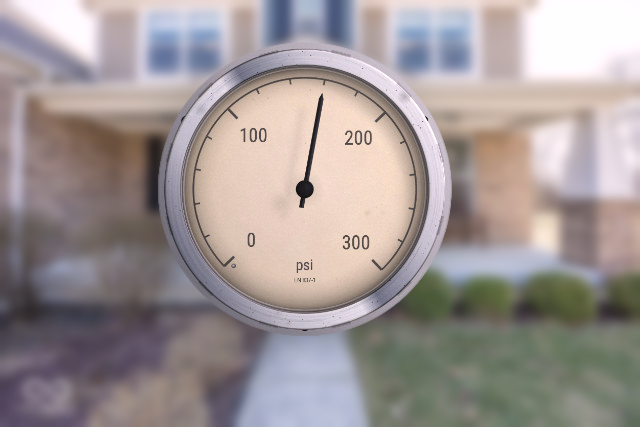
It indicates 160 psi
